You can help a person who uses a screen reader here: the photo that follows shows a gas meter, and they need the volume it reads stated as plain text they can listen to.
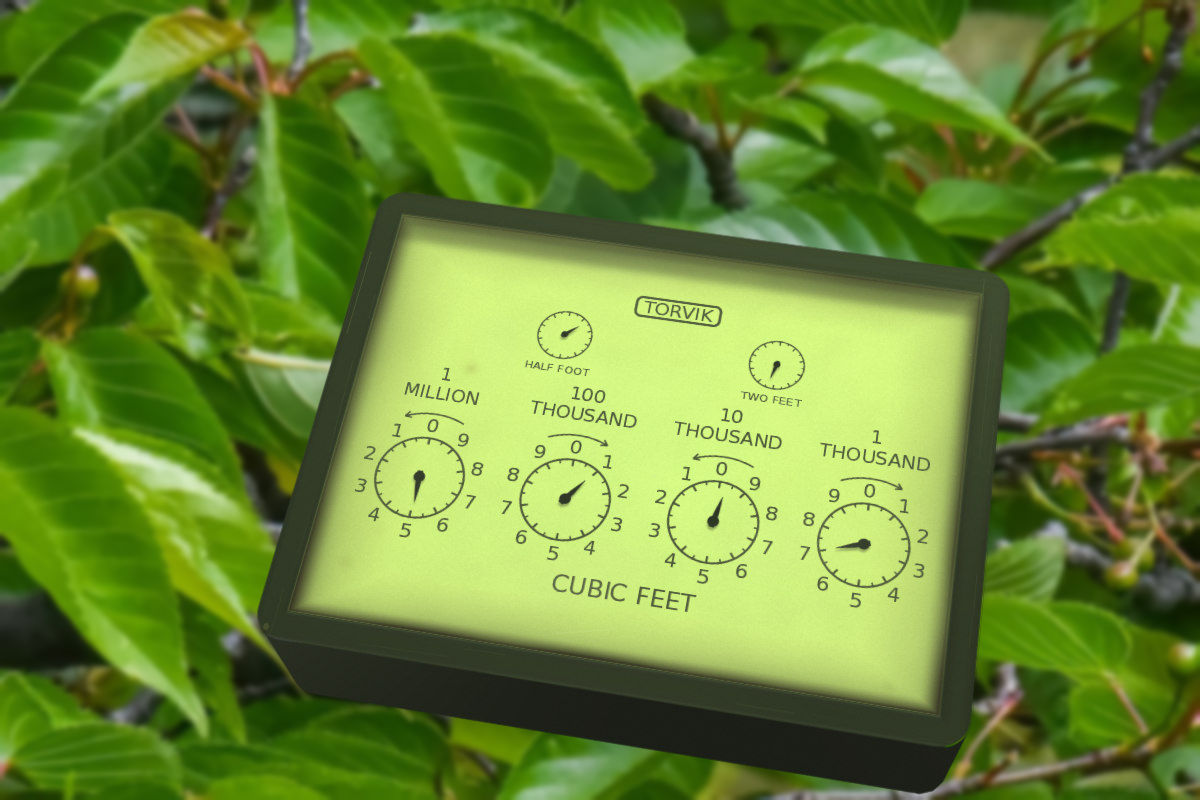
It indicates 509700 ft³
